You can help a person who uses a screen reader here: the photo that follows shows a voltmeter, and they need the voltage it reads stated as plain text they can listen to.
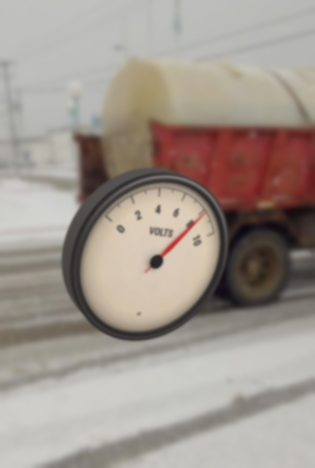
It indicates 8 V
